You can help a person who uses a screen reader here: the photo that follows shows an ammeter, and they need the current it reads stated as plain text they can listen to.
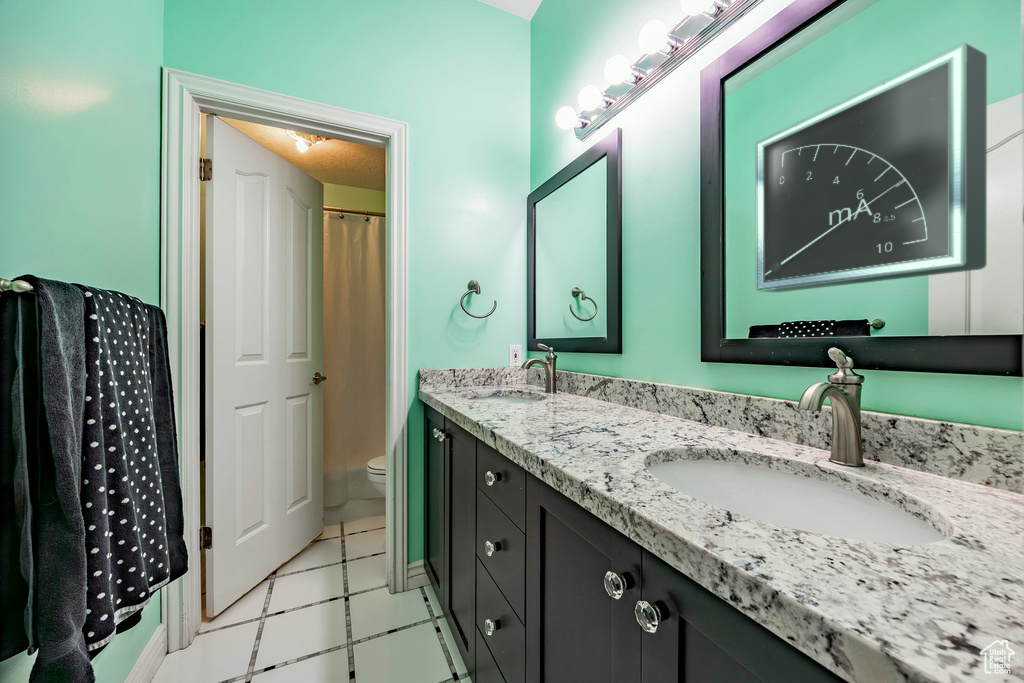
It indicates 7 mA
